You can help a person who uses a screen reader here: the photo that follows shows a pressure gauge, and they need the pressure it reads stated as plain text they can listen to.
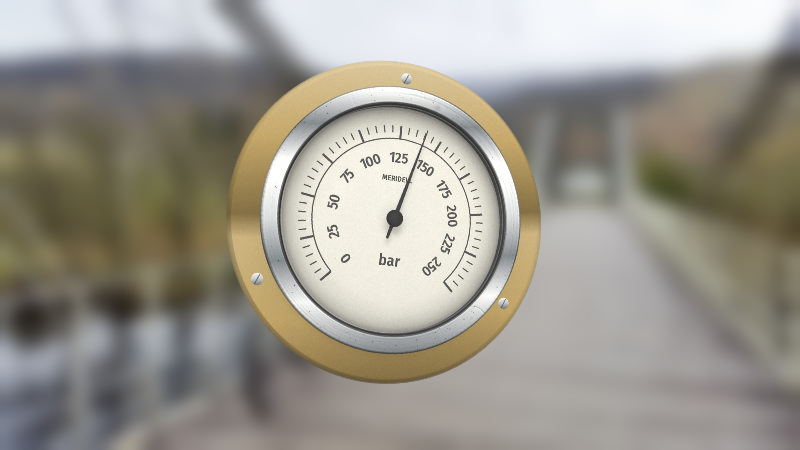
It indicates 140 bar
